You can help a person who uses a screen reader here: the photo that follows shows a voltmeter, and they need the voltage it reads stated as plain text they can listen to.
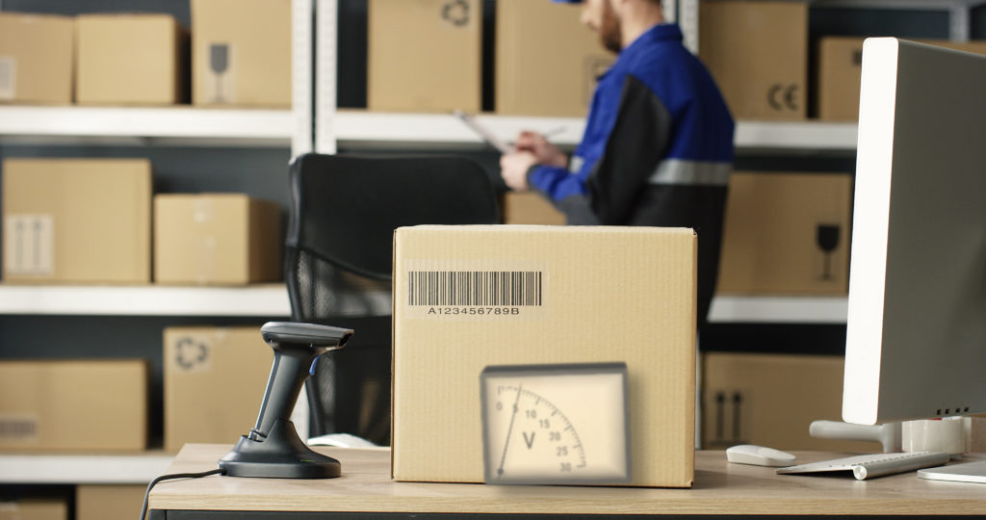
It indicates 5 V
